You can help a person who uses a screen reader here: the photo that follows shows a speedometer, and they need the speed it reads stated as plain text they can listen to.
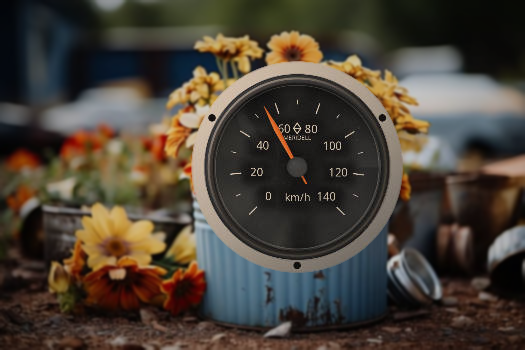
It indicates 55 km/h
